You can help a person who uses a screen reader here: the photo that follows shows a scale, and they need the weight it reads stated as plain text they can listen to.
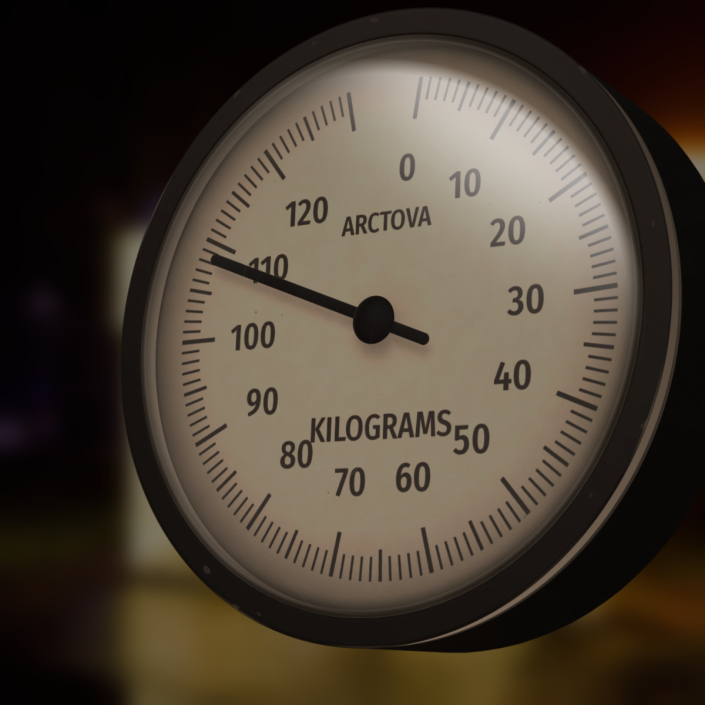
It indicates 108.5 kg
